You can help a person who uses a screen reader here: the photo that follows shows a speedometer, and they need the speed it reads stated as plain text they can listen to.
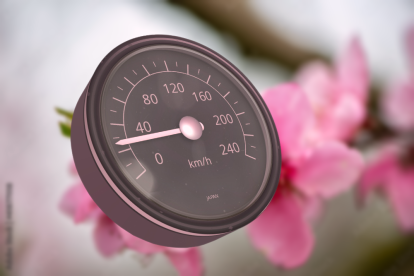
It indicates 25 km/h
